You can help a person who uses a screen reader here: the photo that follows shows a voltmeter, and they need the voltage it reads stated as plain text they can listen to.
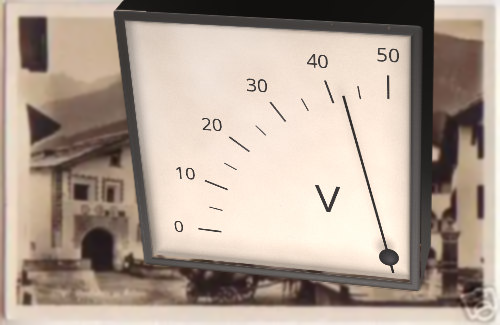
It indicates 42.5 V
